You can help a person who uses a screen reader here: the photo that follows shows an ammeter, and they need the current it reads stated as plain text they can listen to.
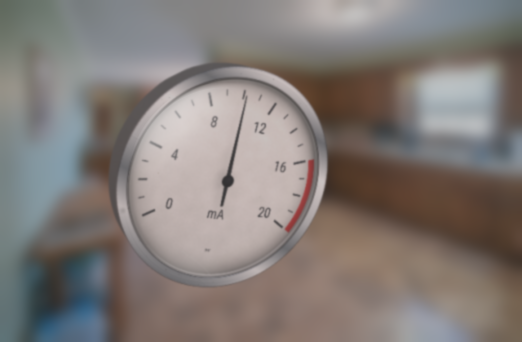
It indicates 10 mA
